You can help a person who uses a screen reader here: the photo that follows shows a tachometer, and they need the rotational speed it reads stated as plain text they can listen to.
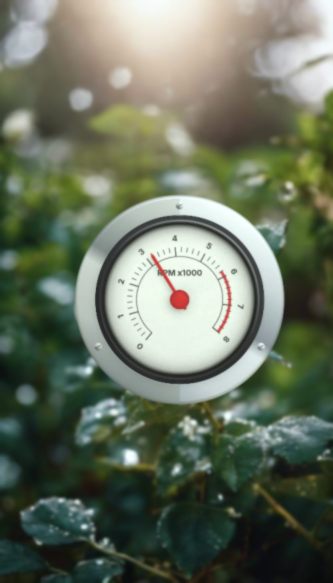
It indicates 3200 rpm
